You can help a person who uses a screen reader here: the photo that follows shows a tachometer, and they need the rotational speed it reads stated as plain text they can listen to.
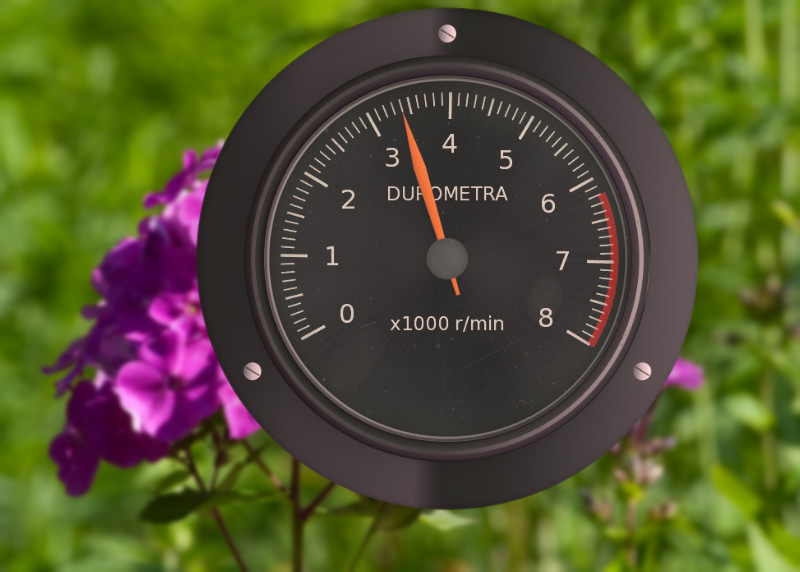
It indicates 3400 rpm
